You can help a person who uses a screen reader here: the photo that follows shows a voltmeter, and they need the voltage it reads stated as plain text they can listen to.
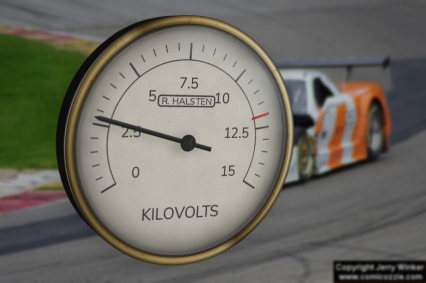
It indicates 2.75 kV
